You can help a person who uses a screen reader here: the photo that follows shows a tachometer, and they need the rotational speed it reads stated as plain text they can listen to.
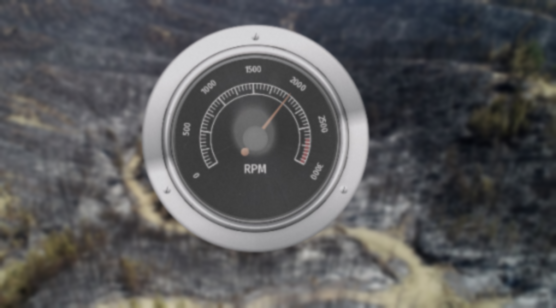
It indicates 2000 rpm
